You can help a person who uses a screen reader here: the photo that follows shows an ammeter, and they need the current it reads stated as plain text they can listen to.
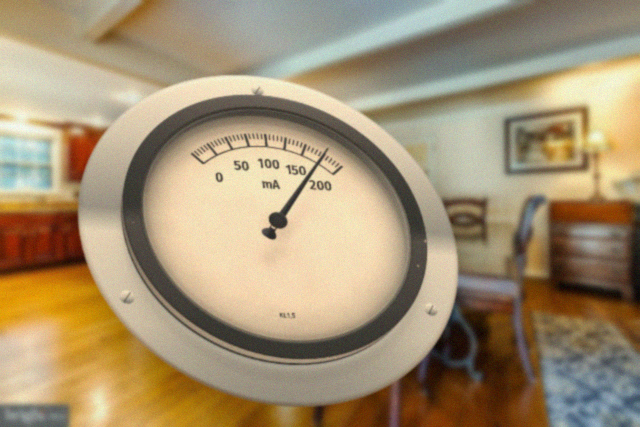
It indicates 175 mA
